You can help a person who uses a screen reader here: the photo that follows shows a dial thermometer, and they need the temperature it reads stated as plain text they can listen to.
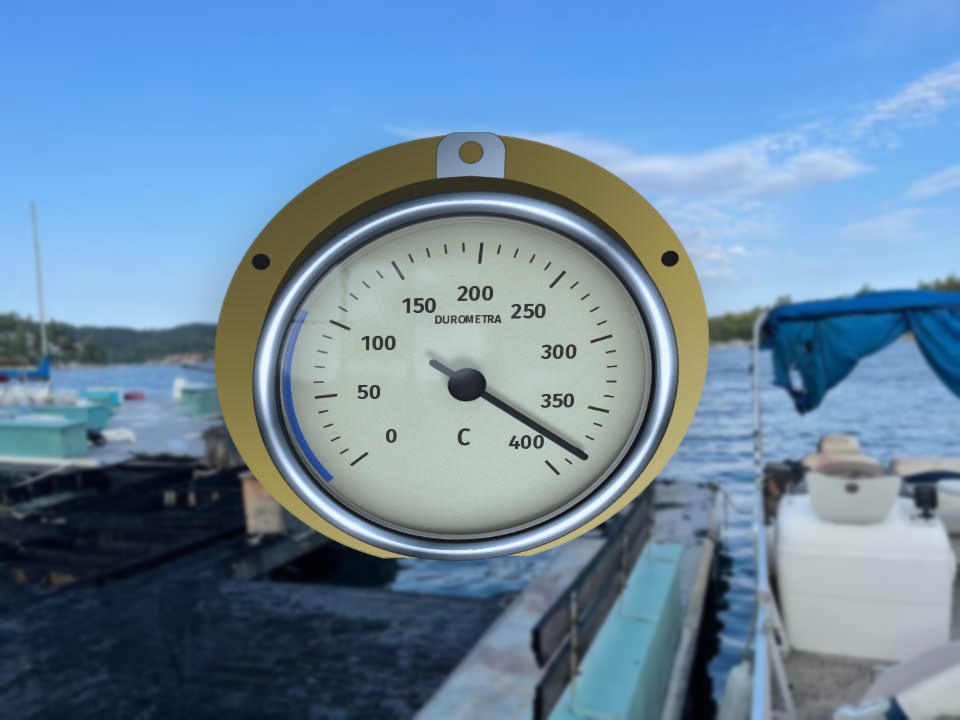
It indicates 380 °C
